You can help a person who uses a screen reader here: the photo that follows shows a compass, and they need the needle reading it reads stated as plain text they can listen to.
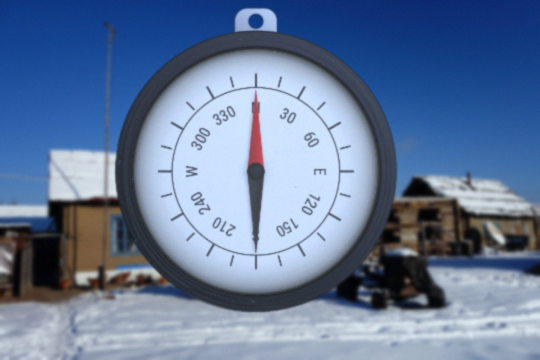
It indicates 0 °
